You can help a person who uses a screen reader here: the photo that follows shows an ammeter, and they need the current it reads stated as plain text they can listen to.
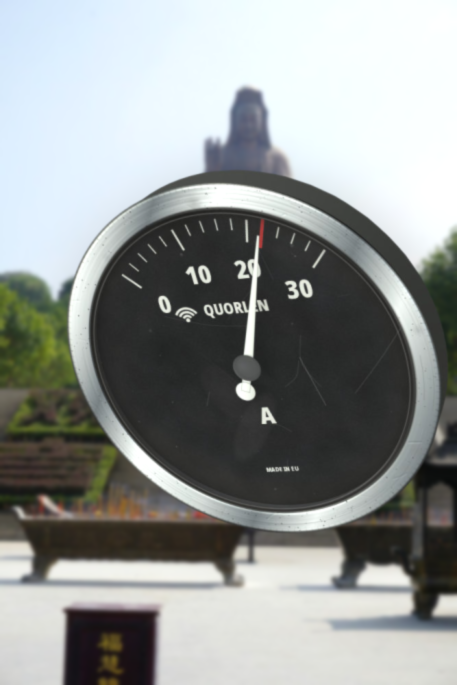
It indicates 22 A
